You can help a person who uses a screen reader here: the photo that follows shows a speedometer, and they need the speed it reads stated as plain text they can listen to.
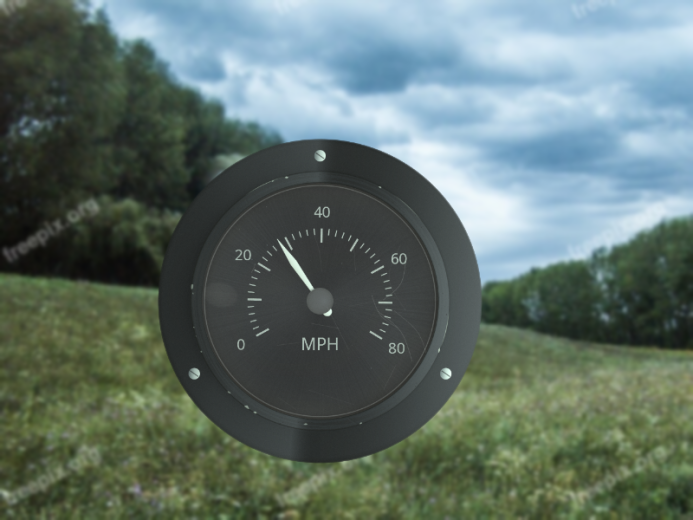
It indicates 28 mph
